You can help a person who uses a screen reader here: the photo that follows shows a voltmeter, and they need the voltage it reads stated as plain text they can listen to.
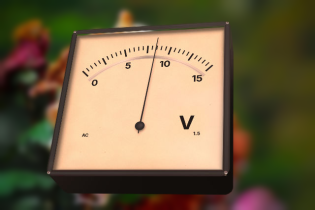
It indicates 8.5 V
